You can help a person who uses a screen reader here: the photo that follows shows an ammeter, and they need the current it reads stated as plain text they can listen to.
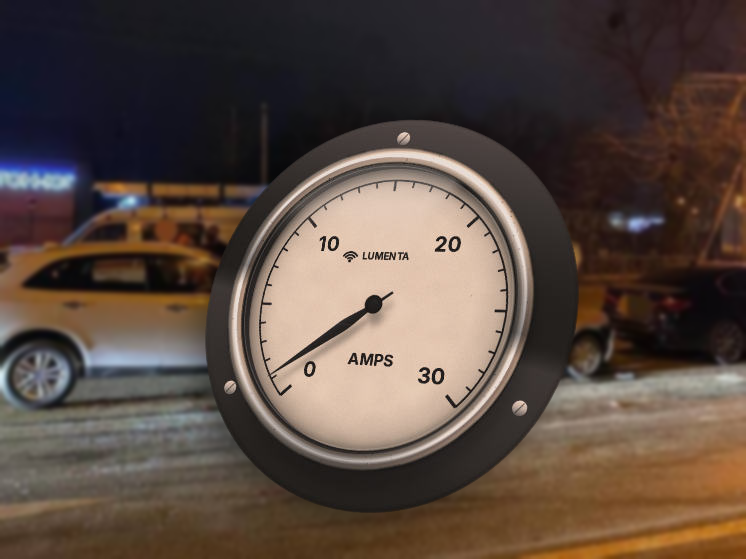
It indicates 1 A
